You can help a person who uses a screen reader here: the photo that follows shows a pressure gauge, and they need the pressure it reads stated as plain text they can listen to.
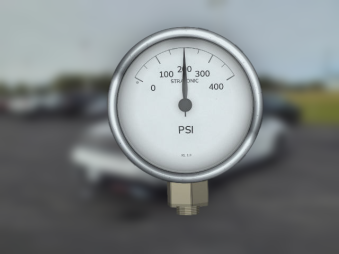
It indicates 200 psi
